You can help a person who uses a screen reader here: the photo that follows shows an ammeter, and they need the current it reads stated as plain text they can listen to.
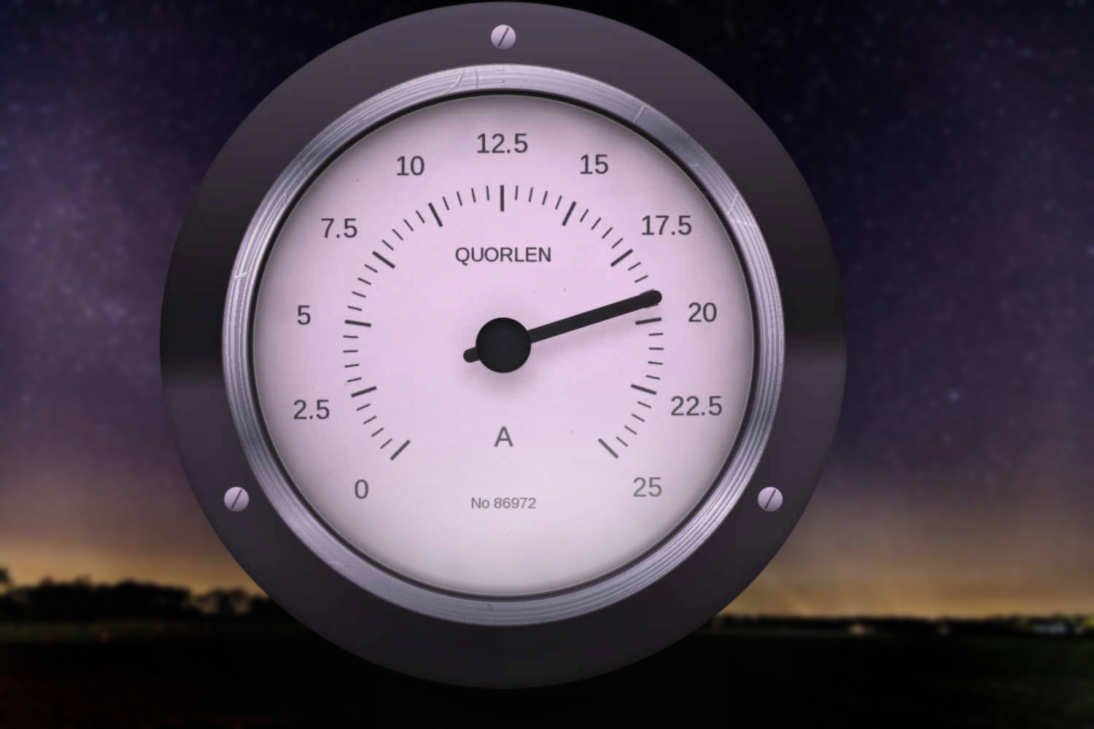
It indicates 19.25 A
